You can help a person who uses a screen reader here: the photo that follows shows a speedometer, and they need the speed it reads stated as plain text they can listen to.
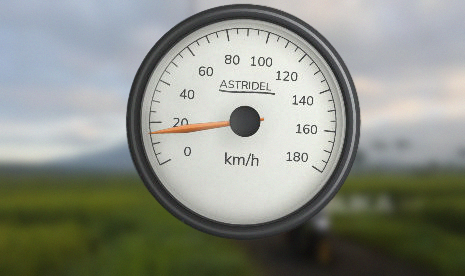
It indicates 15 km/h
